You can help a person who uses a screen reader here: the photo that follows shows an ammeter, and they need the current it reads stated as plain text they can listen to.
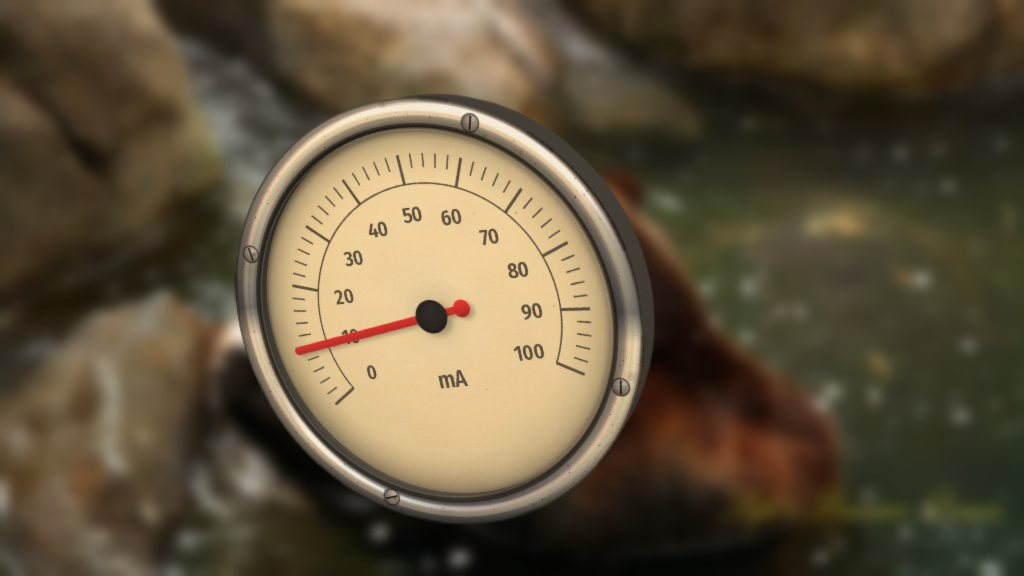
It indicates 10 mA
